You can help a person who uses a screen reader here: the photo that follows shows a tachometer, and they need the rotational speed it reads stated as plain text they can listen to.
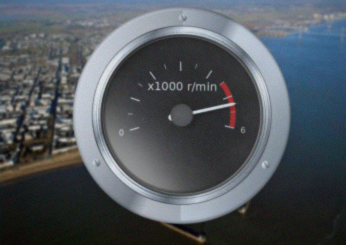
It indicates 5250 rpm
